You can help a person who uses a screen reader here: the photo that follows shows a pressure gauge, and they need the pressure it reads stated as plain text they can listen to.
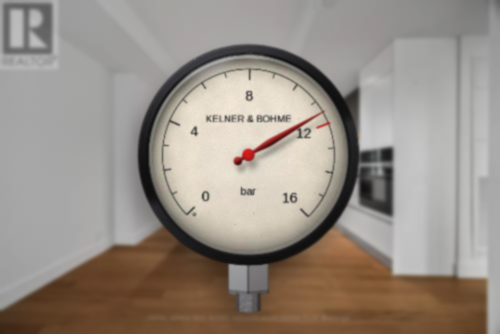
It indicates 11.5 bar
